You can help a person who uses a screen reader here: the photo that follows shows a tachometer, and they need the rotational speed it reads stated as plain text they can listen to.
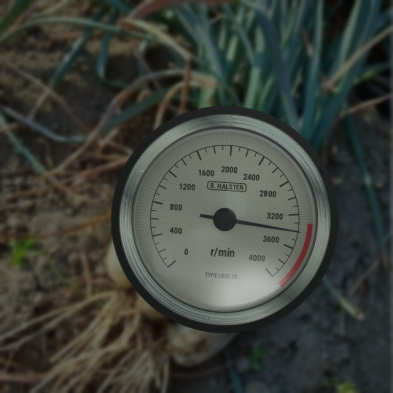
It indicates 3400 rpm
